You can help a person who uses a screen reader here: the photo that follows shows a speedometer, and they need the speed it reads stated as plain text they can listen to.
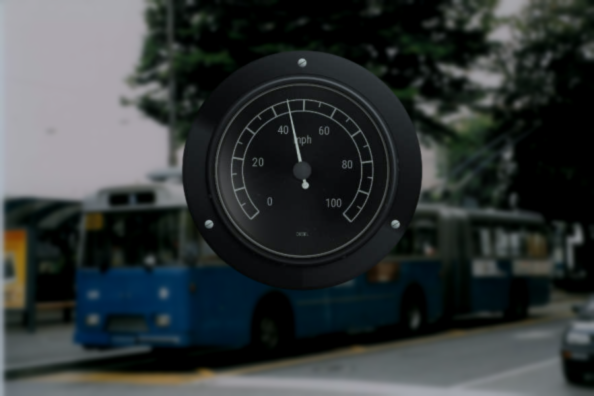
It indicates 45 mph
